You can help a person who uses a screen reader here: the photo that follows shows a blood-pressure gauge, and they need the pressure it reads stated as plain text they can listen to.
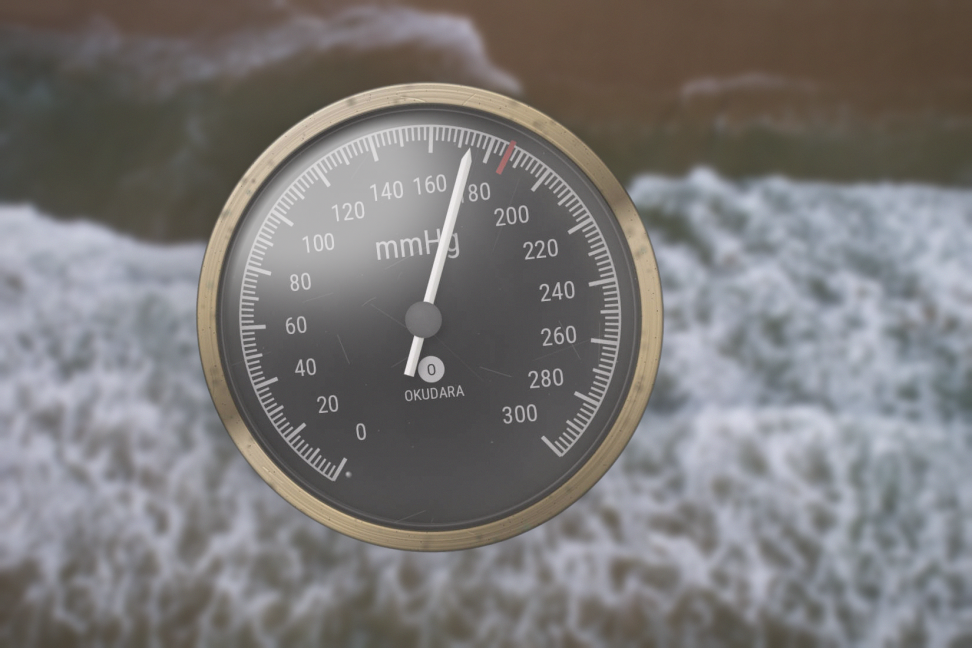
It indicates 174 mmHg
